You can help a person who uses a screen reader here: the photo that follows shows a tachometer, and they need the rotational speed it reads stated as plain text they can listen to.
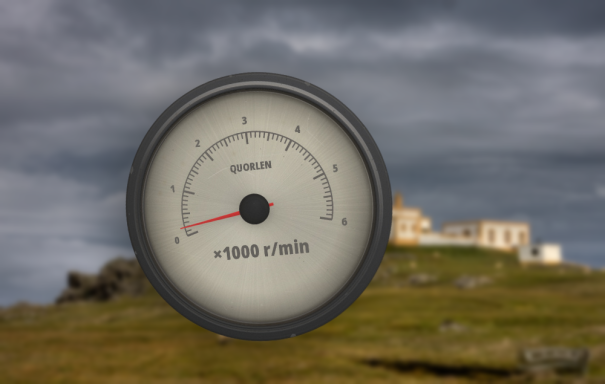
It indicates 200 rpm
